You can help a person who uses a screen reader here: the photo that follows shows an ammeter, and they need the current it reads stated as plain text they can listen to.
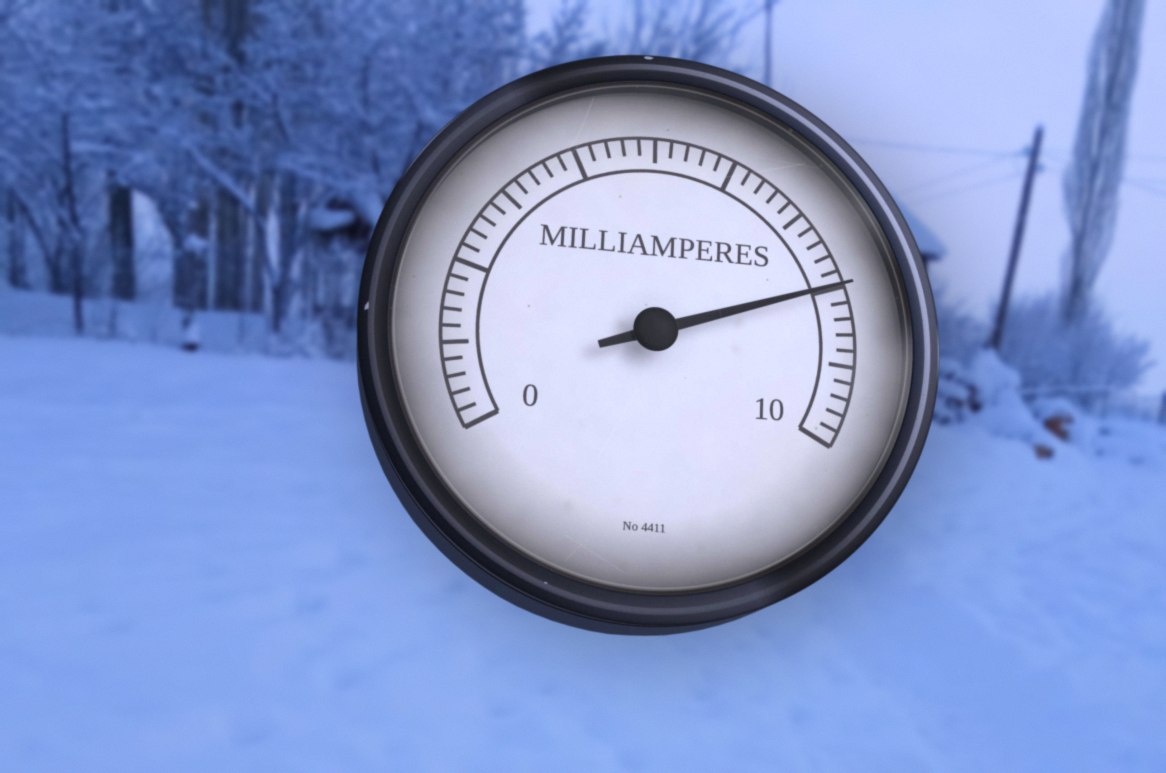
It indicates 8 mA
